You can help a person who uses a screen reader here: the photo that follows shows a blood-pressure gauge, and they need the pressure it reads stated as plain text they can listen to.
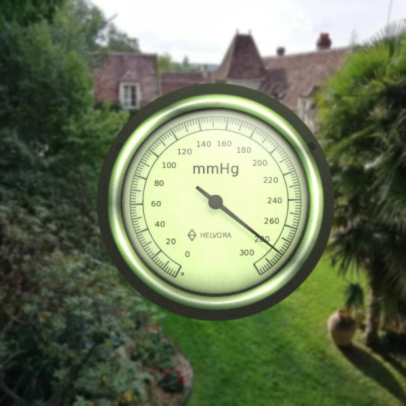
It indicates 280 mmHg
